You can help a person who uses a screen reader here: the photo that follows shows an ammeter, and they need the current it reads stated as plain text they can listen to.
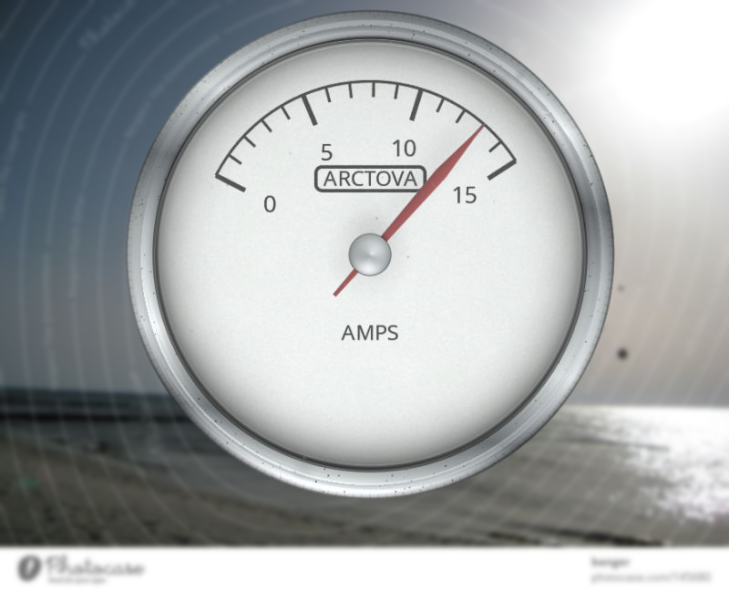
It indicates 13 A
